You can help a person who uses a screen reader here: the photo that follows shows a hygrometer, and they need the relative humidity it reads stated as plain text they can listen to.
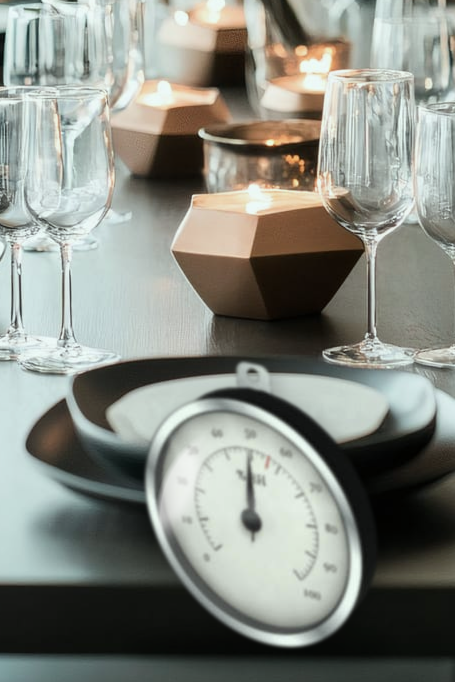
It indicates 50 %
